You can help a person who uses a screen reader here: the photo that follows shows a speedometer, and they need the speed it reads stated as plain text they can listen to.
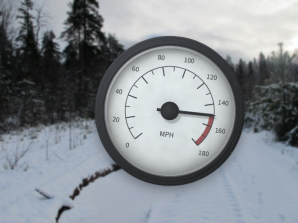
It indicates 150 mph
